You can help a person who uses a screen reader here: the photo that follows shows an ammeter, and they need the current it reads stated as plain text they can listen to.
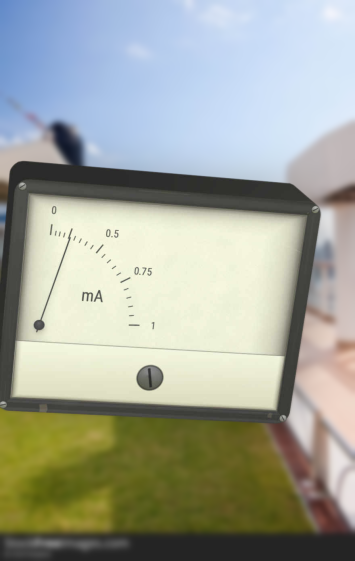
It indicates 0.25 mA
